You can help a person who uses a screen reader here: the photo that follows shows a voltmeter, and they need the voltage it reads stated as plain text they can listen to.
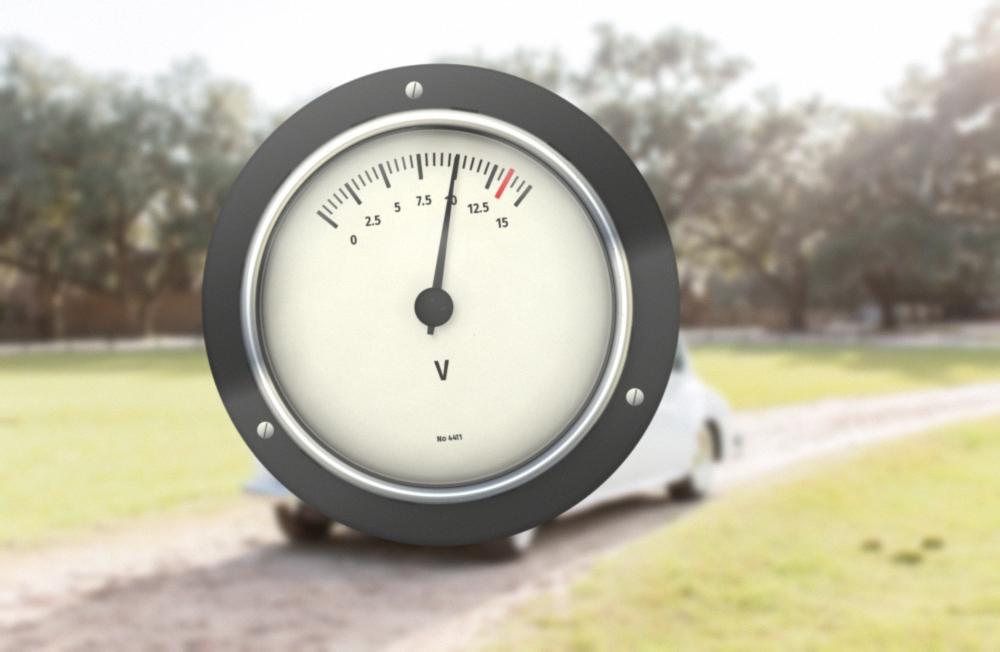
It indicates 10 V
